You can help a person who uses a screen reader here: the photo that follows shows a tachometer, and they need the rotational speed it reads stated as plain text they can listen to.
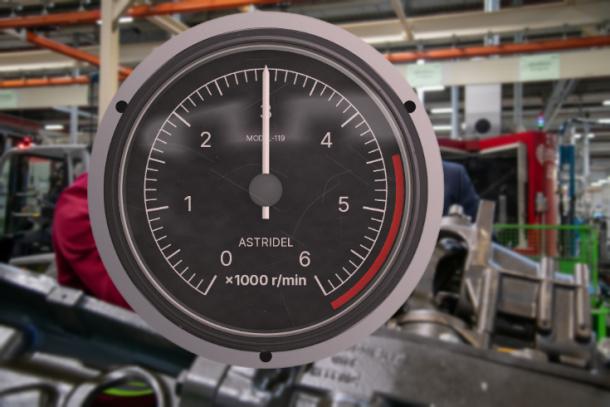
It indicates 3000 rpm
